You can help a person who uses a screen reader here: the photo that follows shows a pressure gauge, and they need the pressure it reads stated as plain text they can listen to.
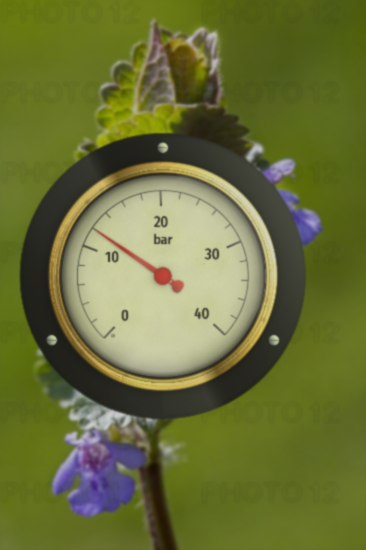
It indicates 12 bar
